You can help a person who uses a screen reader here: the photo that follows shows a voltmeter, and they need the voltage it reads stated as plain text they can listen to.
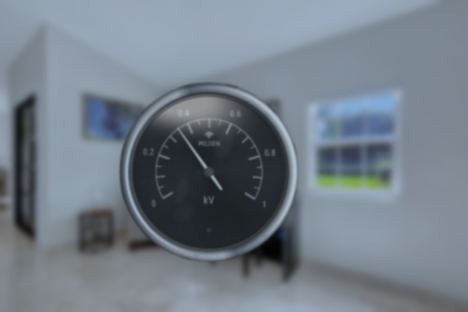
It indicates 0.35 kV
